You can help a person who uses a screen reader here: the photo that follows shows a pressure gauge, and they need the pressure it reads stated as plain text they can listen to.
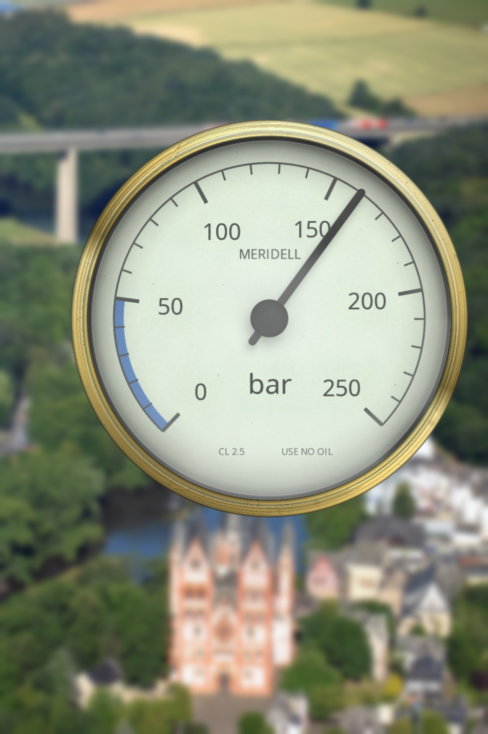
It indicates 160 bar
